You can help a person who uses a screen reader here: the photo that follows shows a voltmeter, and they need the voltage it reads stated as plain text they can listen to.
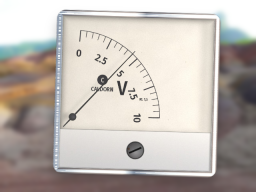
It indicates 4.5 V
